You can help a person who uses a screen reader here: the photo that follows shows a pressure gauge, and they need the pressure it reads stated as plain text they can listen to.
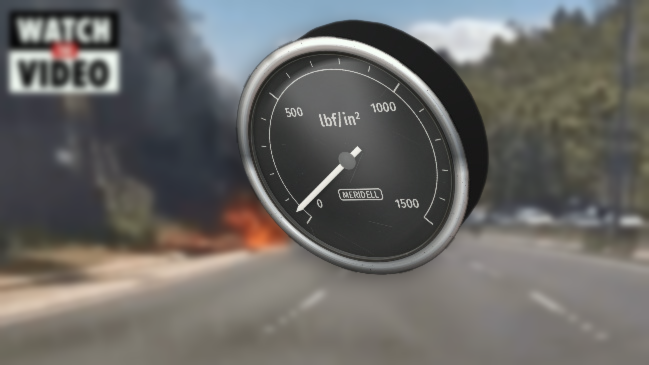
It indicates 50 psi
